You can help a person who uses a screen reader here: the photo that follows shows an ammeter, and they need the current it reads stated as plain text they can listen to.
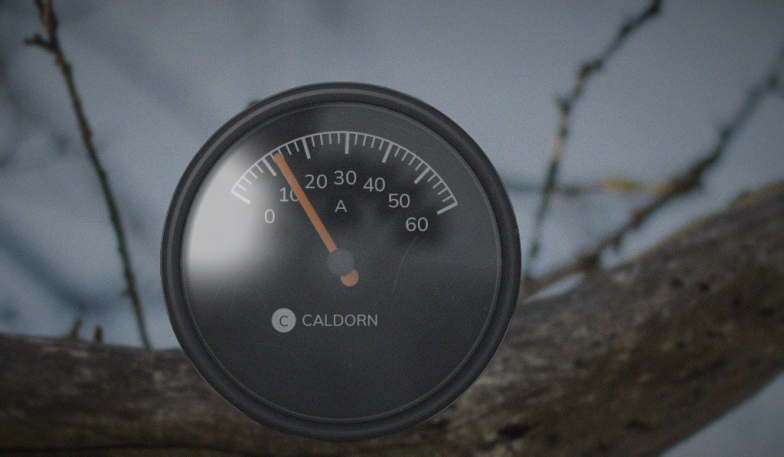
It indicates 13 A
